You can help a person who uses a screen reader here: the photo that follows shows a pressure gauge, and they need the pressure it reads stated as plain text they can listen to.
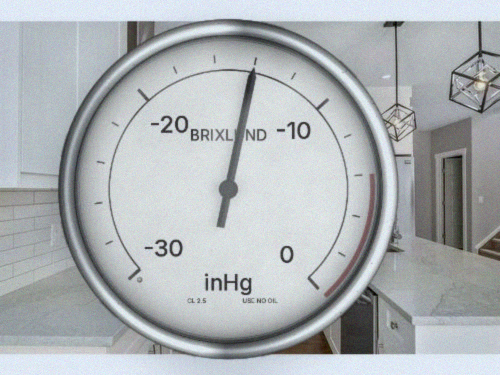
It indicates -14 inHg
